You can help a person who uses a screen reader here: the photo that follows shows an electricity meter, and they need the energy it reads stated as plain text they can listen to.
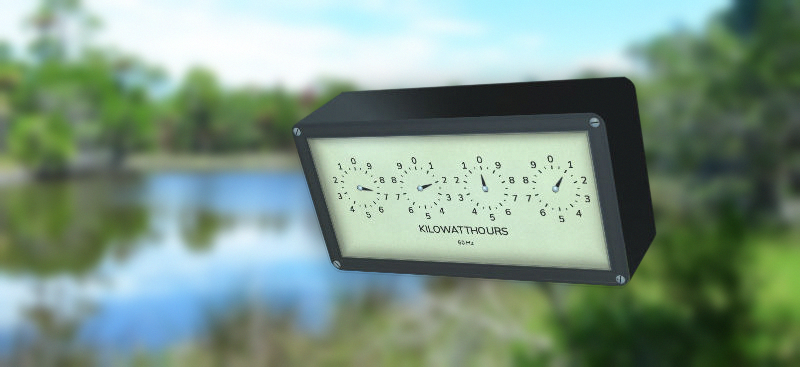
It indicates 7201 kWh
